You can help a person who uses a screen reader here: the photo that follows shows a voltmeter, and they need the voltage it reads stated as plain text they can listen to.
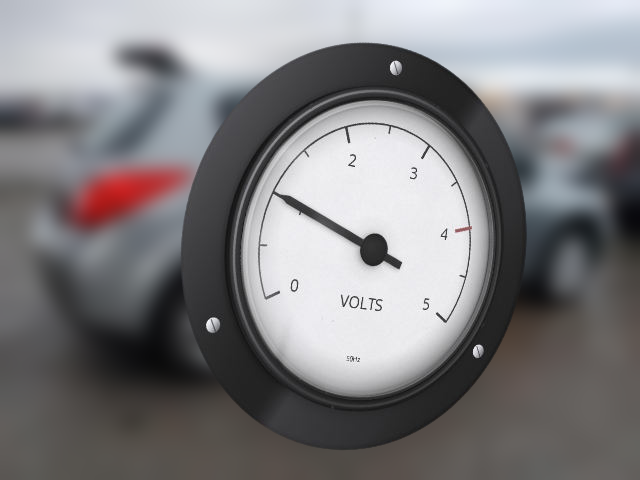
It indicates 1 V
